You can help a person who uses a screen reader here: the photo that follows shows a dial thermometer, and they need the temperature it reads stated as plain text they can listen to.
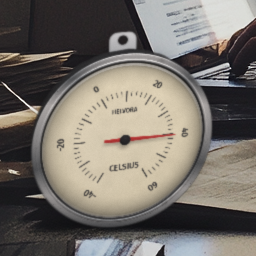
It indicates 40 °C
